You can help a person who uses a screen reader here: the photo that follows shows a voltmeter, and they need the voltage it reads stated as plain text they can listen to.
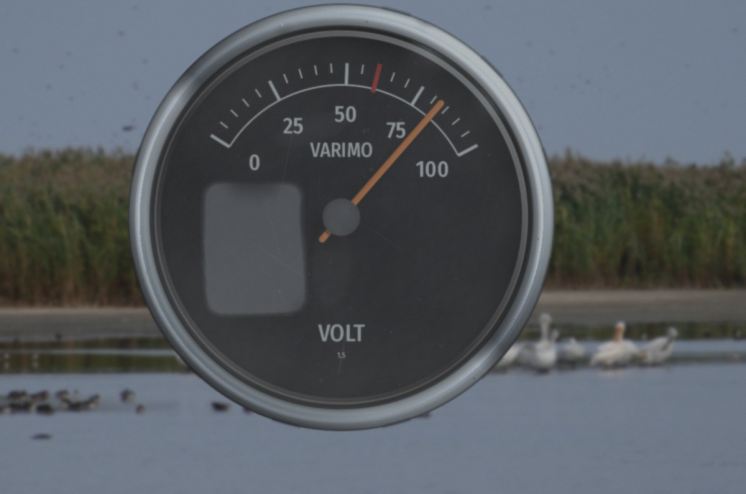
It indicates 82.5 V
